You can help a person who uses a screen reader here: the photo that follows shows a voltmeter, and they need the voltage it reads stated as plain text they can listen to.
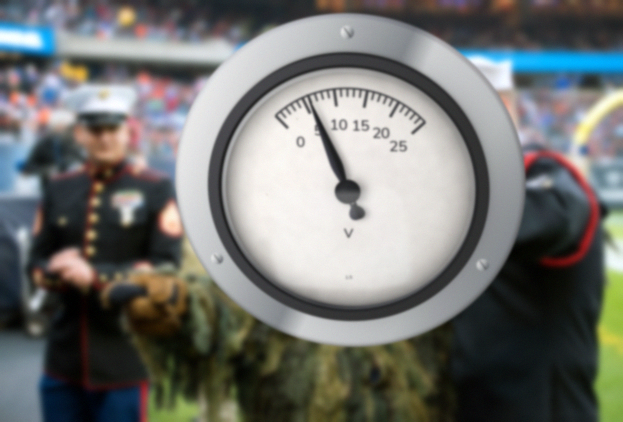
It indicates 6 V
